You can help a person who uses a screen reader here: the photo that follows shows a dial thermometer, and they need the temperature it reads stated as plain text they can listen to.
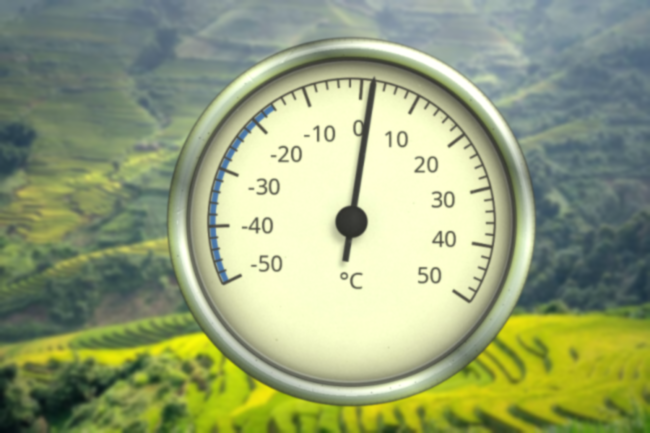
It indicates 2 °C
